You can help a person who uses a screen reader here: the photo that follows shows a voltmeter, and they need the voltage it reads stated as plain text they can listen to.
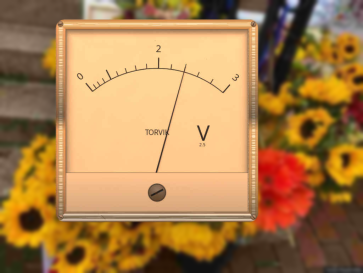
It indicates 2.4 V
